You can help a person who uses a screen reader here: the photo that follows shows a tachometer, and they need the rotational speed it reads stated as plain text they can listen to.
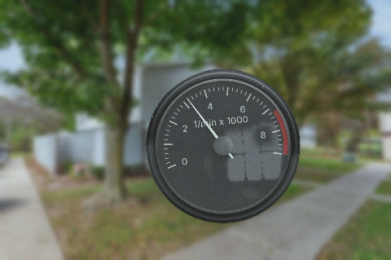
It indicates 3200 rpm
